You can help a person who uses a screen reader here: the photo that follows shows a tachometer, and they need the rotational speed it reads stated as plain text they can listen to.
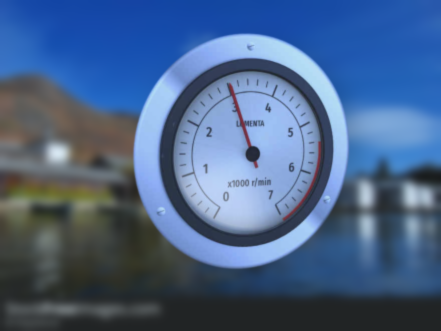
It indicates 3000 rpm
